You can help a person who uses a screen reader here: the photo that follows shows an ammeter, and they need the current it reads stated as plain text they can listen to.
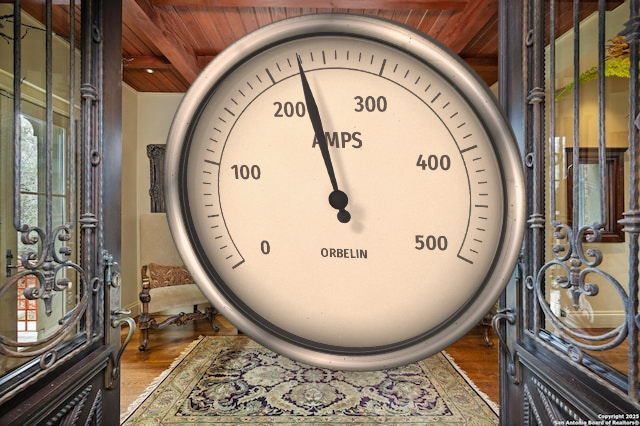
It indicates 230 A
